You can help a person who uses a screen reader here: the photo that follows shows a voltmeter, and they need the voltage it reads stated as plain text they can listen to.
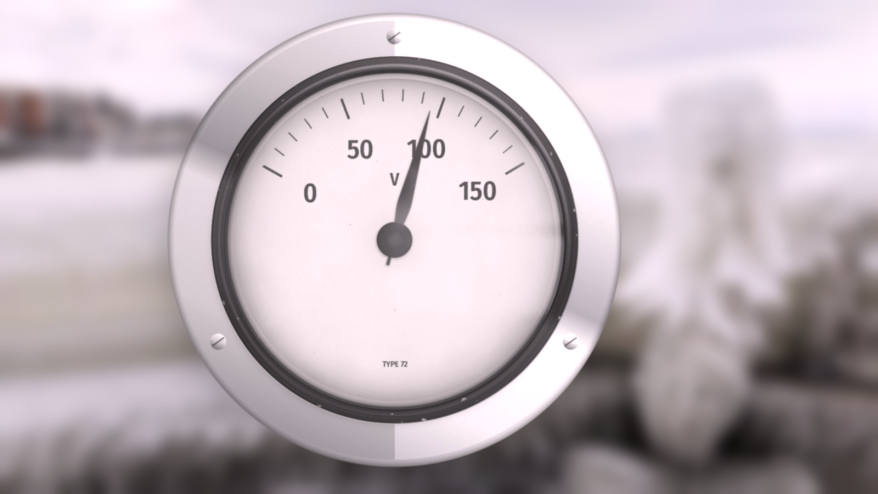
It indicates 95 V
